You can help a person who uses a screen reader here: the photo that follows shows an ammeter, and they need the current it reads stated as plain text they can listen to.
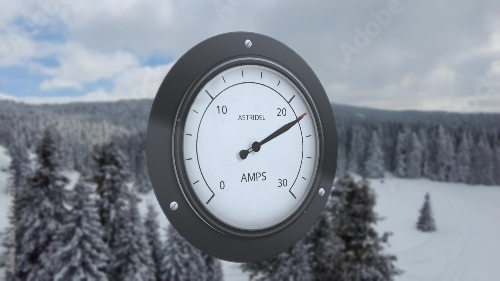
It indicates 22 A
